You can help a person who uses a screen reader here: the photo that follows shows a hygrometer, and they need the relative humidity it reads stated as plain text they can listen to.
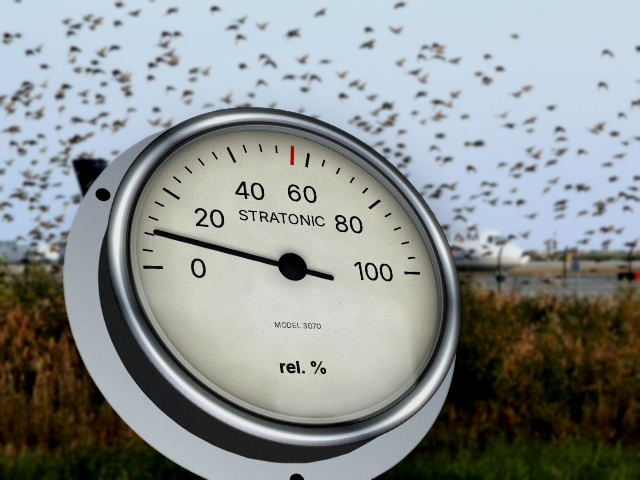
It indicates 8 %
